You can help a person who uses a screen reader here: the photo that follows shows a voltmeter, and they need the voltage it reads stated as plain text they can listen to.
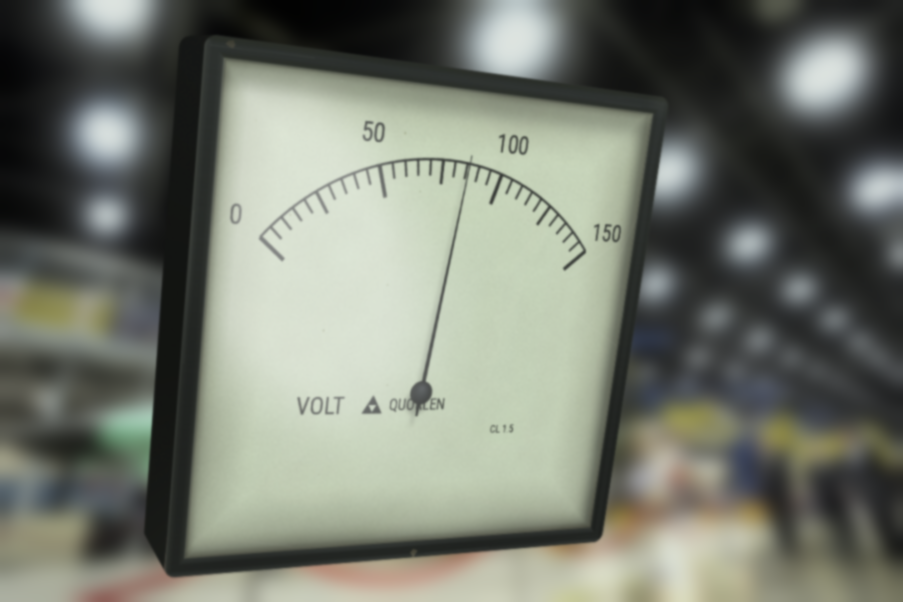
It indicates 85 V
